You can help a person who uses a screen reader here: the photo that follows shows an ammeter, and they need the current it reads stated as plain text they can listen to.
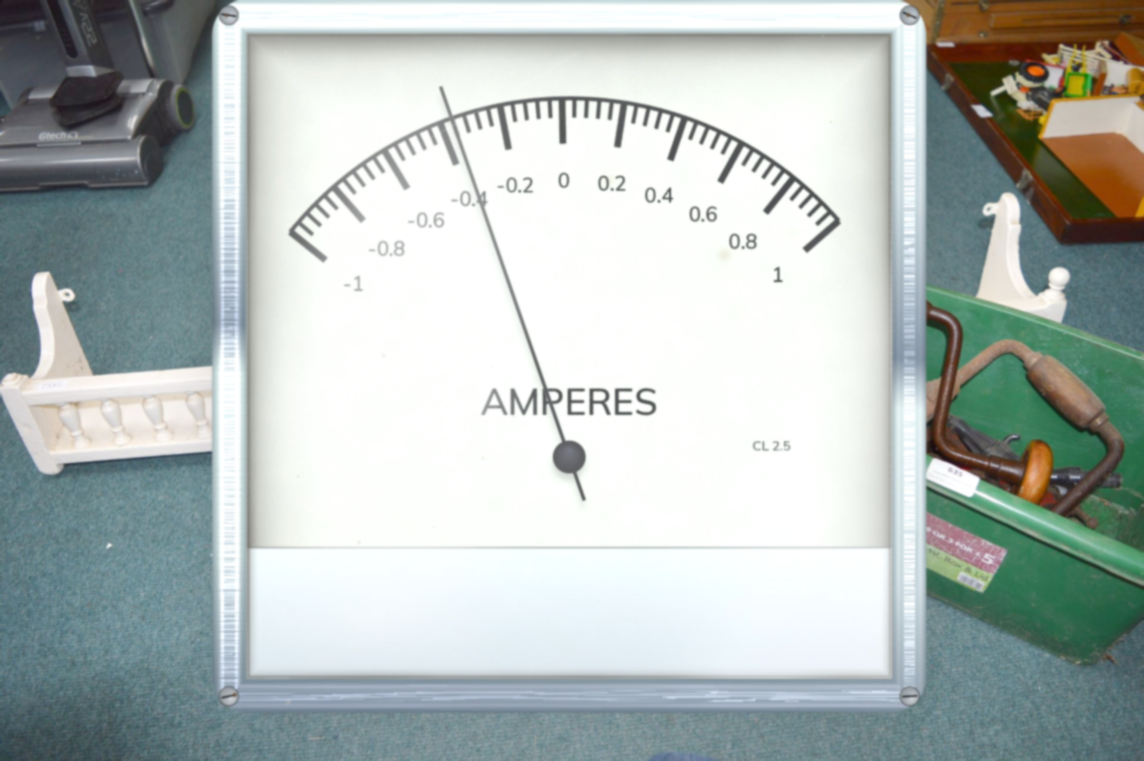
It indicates -0.36 A
